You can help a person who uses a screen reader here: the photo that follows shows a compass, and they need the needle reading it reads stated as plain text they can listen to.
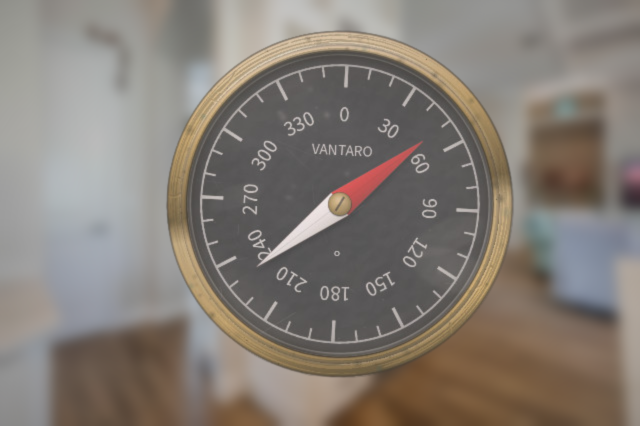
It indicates 50 °
